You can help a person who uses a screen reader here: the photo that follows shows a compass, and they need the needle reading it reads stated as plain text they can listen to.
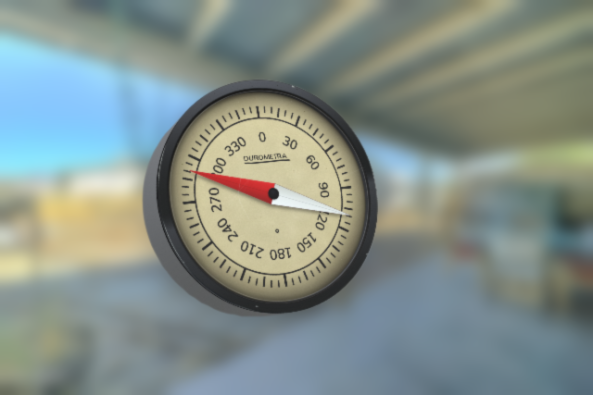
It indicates 290 °
